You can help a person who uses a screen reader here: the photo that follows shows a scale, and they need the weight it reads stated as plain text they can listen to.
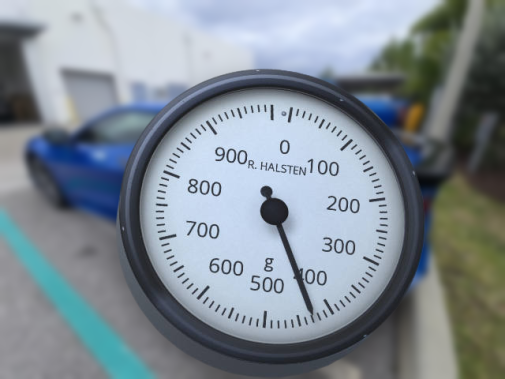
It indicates 430 g
